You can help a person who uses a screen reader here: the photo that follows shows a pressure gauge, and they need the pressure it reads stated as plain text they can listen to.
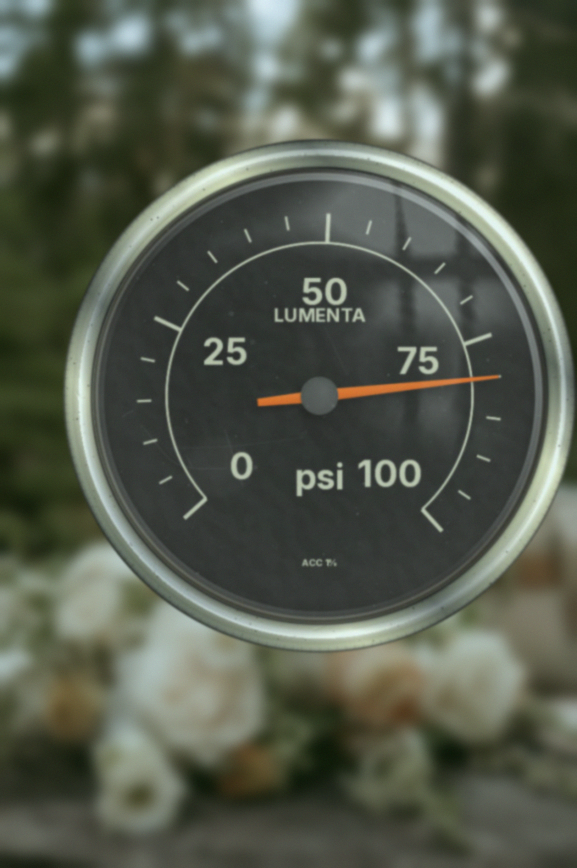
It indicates 80 psi
